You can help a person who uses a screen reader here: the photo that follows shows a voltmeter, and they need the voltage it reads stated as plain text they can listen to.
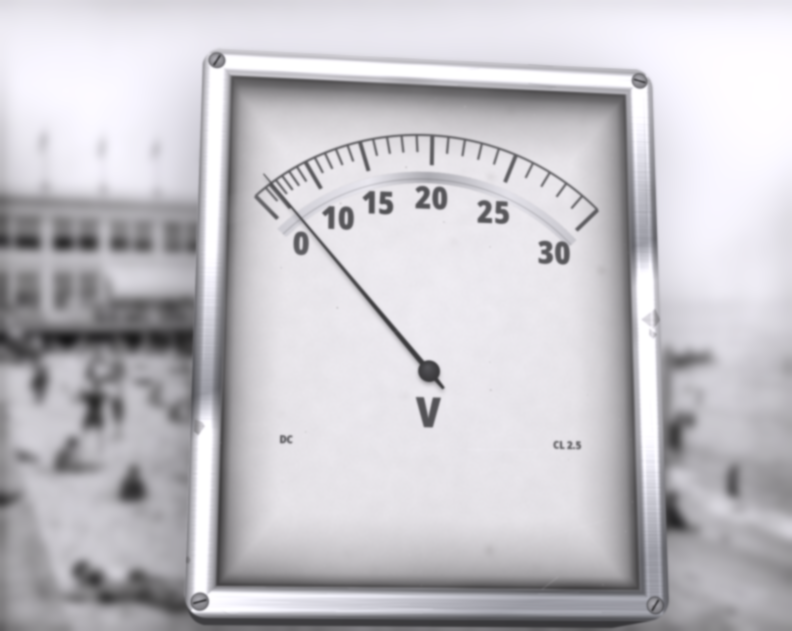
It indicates 5 V
